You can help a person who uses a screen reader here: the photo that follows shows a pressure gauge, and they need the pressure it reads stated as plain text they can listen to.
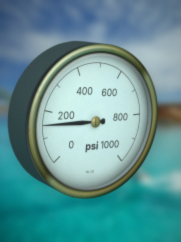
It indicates 150 psi
